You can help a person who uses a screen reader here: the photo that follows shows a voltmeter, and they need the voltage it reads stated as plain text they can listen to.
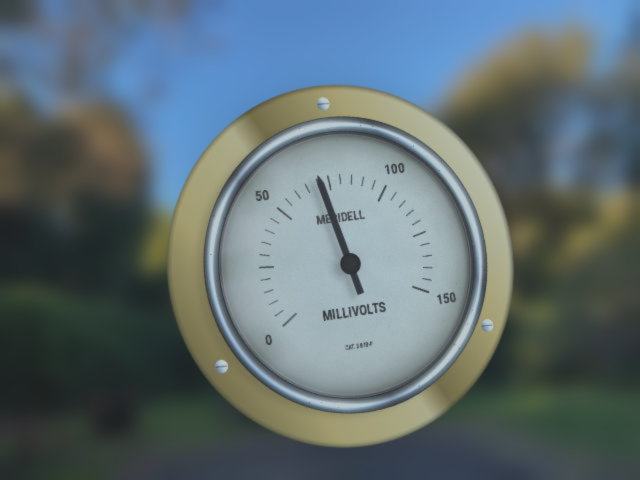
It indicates 70 mV
